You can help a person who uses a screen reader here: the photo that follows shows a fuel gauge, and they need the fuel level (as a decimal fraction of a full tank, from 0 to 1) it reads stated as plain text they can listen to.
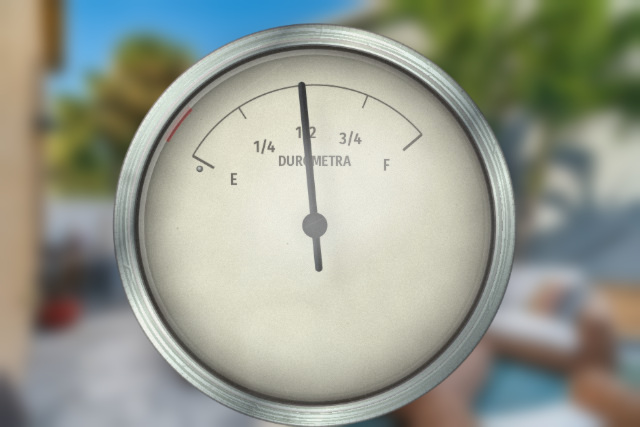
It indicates 0.5
